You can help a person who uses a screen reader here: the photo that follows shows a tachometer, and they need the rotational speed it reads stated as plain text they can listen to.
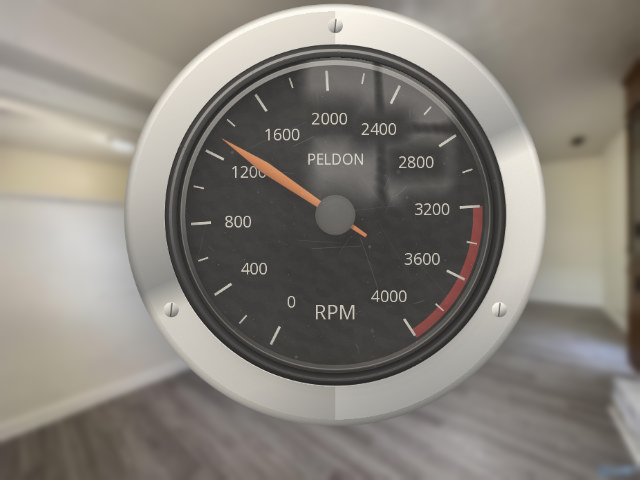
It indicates 1300 rpm
